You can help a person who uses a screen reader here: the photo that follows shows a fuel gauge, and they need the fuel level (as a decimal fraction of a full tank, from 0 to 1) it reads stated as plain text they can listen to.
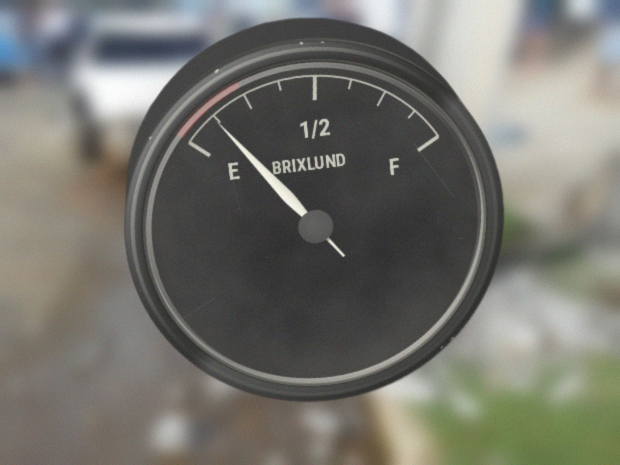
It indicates 0.125
